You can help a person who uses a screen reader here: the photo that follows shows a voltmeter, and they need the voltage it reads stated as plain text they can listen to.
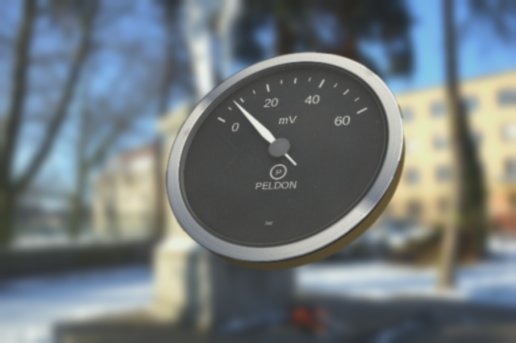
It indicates 7.5 mV
